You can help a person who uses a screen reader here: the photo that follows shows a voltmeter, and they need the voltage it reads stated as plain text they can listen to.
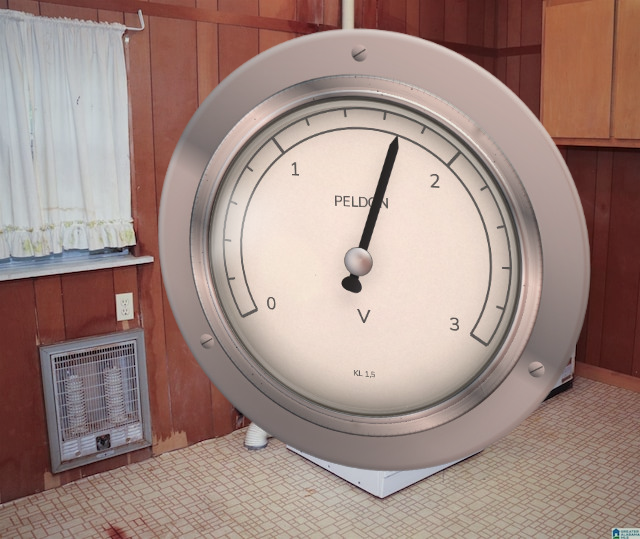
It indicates 1.7 V
